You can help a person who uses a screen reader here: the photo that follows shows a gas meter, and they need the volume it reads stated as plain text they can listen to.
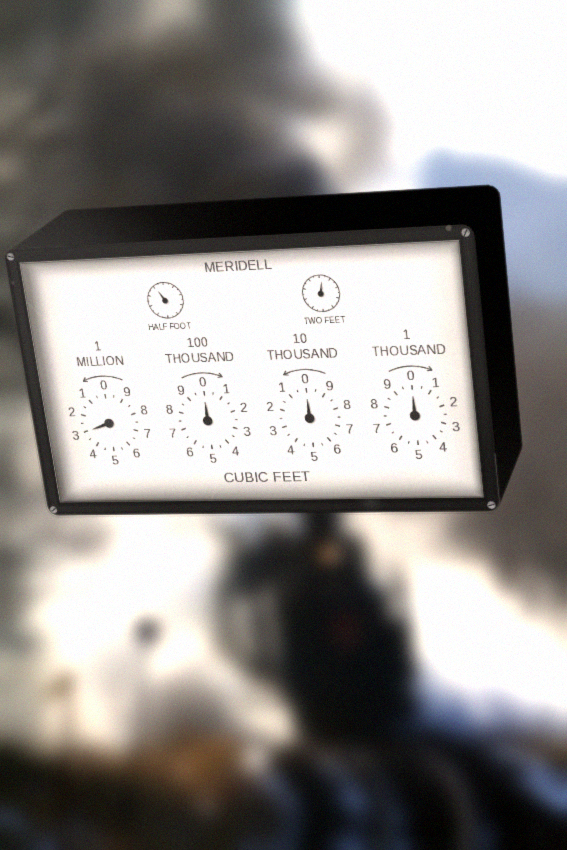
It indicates 300000 ft³
